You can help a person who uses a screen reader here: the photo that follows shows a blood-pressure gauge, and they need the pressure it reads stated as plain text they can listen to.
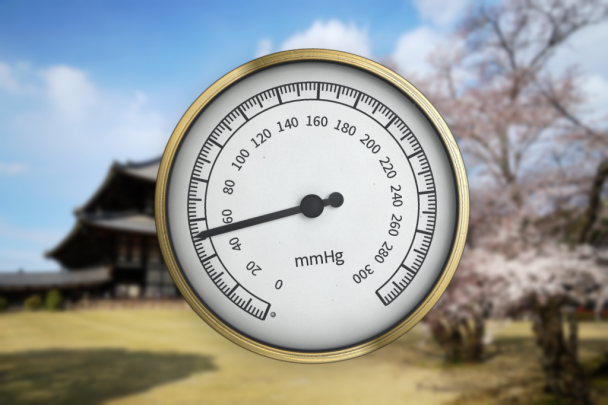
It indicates 52 mmHg
